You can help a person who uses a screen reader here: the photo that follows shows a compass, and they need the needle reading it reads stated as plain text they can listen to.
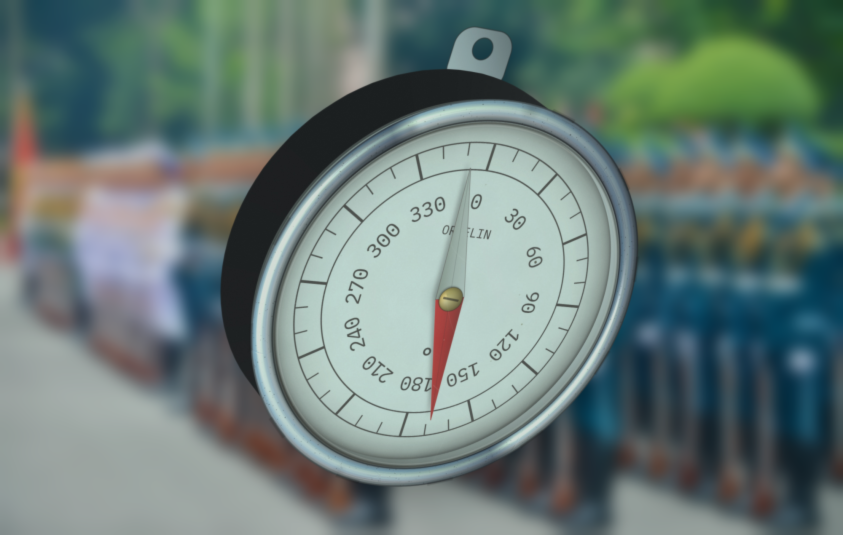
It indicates 170 °
